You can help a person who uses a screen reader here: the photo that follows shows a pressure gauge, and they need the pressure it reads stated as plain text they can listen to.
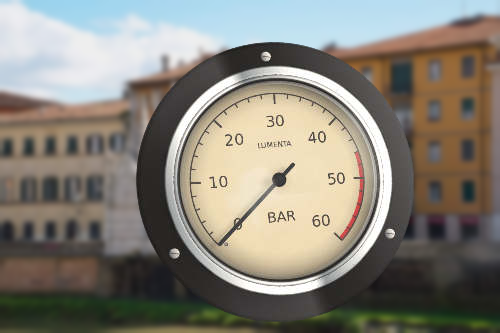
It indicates 0 bar
